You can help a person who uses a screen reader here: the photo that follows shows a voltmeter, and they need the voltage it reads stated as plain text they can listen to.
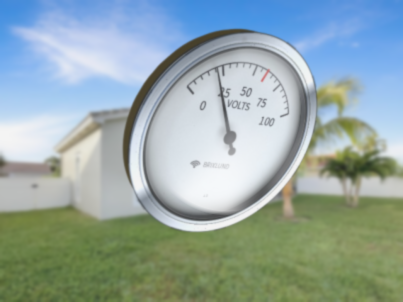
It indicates 20 V
